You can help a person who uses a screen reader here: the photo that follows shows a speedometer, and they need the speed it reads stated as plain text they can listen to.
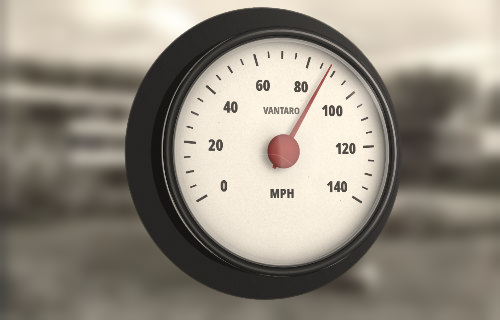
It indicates 87.5 mph
